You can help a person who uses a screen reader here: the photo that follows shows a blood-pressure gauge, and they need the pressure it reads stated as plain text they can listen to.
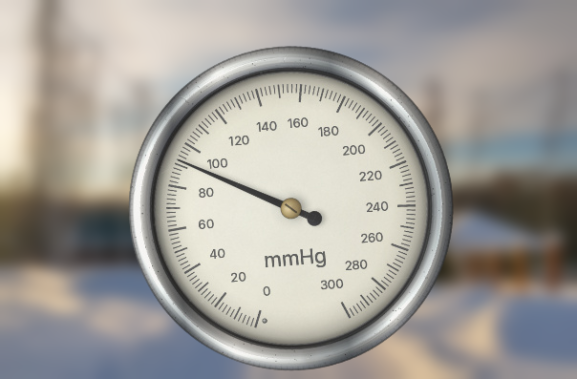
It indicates 92 mmHg
